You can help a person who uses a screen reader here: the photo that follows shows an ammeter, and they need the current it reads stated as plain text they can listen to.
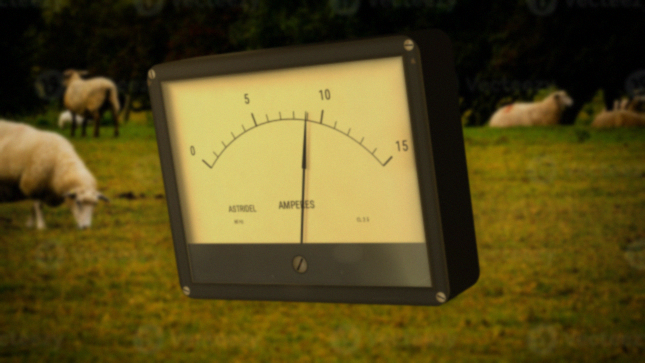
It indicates 9 A
